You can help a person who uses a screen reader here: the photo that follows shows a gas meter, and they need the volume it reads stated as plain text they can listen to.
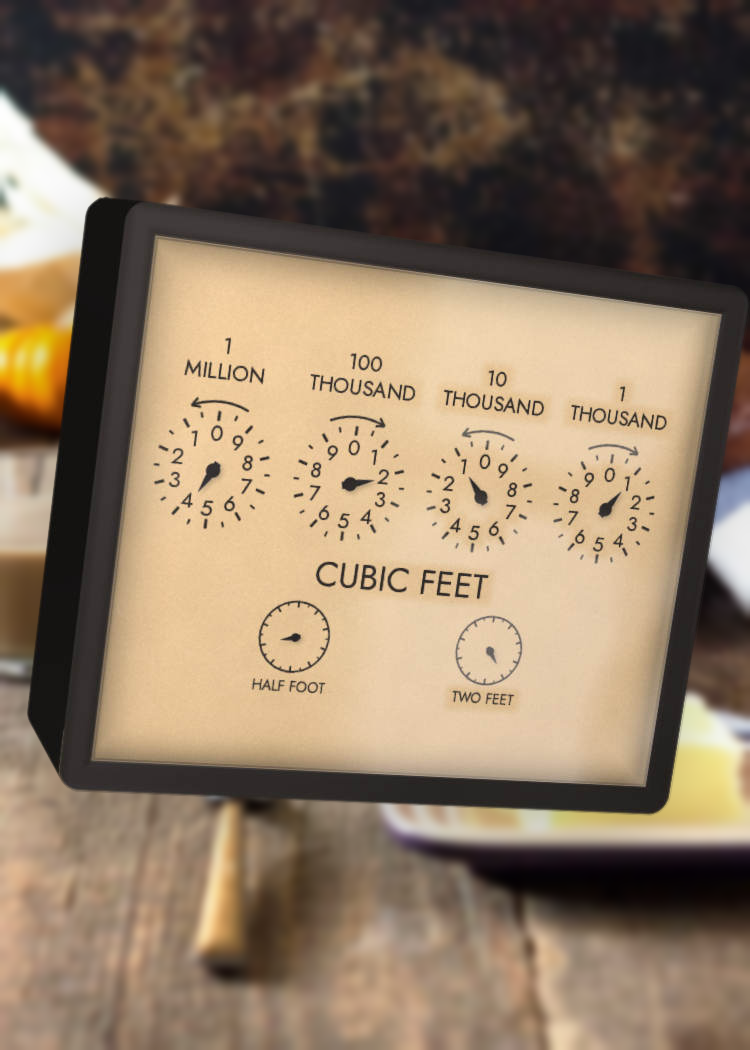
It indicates 421100 ft³
